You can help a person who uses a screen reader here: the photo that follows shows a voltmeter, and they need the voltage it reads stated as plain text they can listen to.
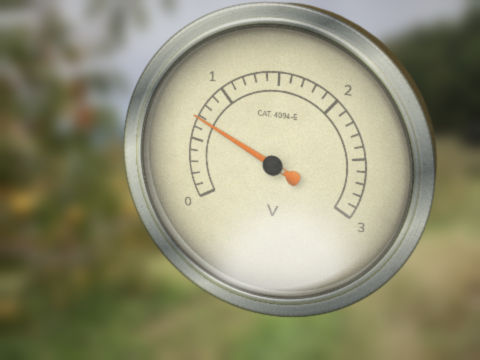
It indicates 0.7 V
